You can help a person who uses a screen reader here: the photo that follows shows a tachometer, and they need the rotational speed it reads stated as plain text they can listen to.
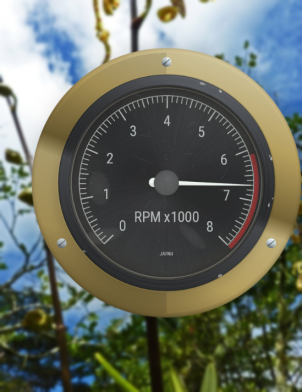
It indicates 6700 rpm
